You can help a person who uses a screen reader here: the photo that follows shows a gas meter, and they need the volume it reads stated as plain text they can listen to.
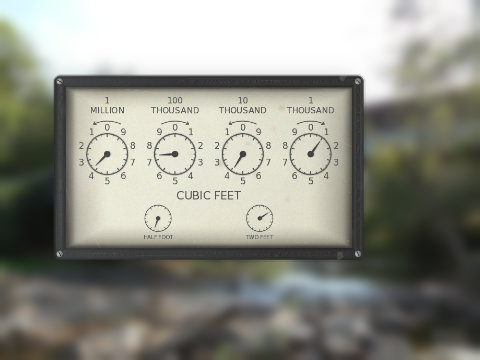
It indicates 374100 ft³
